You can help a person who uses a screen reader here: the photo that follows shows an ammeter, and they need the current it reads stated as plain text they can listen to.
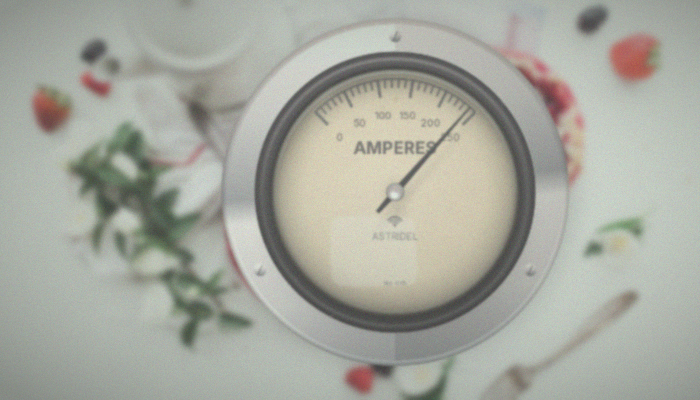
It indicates 240 A
